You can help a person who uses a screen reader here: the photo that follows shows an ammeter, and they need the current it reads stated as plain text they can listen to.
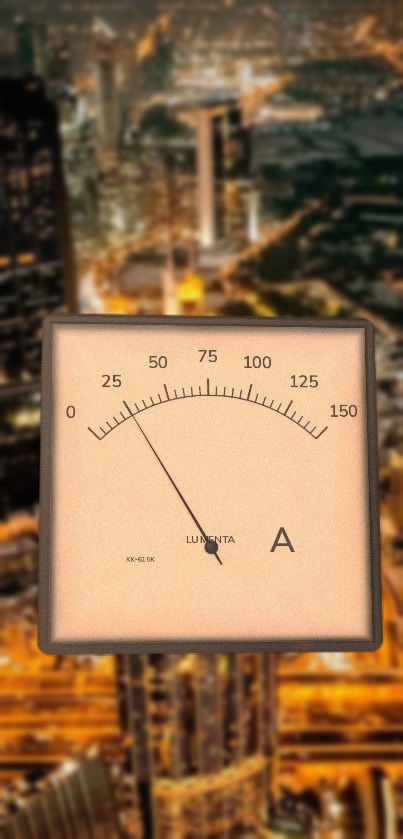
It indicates 25 A
